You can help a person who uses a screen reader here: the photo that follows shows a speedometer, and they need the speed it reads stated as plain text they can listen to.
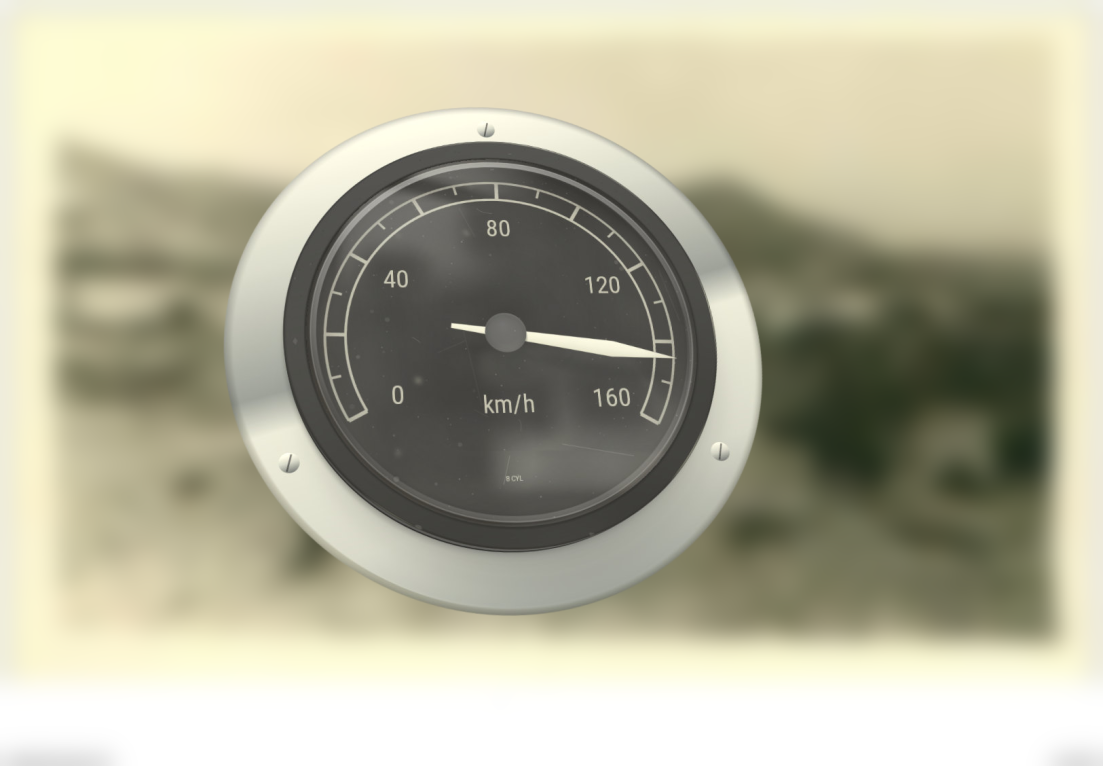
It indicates 145 km/h
